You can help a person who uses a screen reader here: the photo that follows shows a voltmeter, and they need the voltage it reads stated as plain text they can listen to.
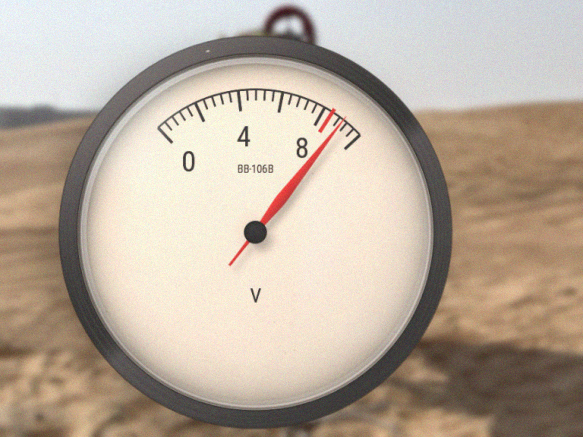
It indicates 9 V
